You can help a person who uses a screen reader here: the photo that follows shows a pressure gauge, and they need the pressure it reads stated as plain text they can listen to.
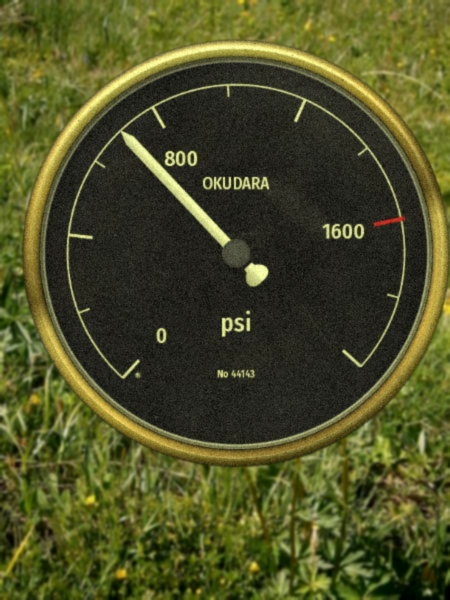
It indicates 700 psi
